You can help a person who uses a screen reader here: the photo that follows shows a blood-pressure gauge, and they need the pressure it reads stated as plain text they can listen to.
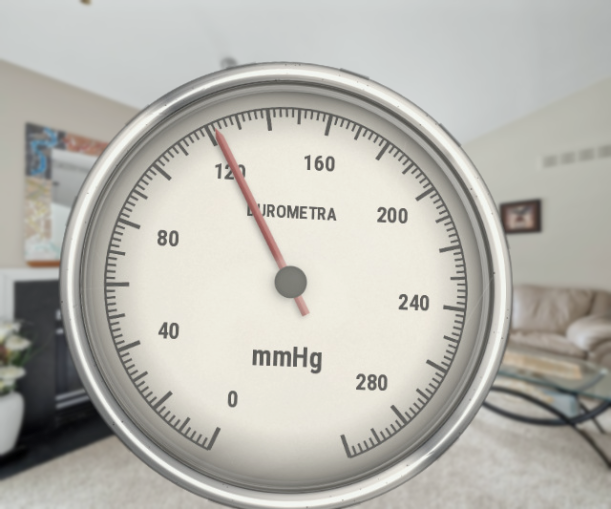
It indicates 122 mmHg
